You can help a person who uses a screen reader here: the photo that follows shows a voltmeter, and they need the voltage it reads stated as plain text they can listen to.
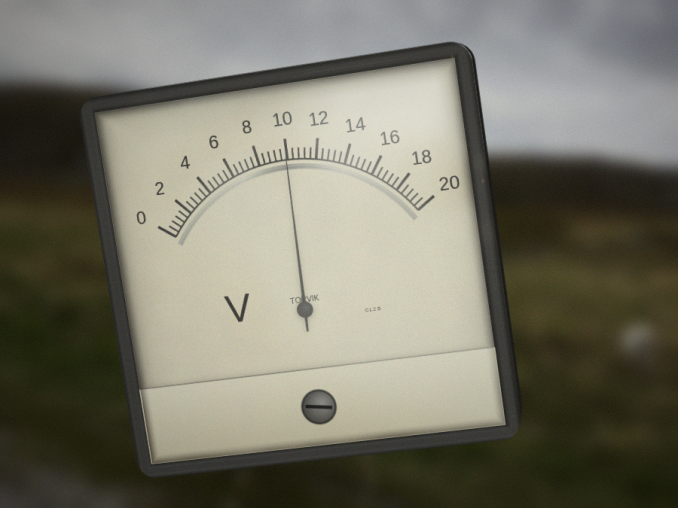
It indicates 10 V
